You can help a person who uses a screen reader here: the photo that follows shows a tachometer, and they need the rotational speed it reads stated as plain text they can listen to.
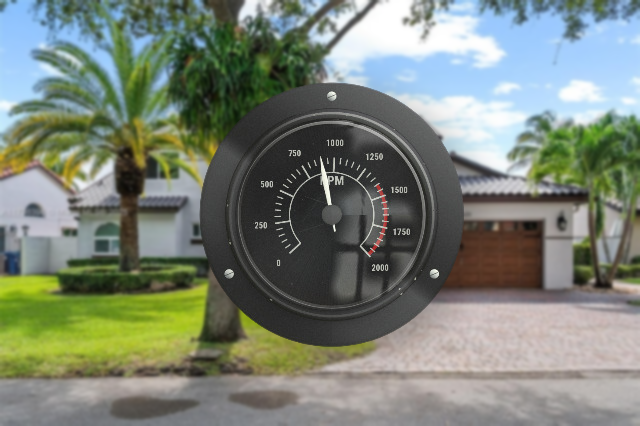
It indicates 900 rpm
